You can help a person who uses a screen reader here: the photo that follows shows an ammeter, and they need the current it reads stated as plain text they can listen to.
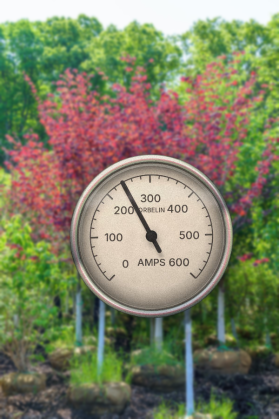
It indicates 240 A
